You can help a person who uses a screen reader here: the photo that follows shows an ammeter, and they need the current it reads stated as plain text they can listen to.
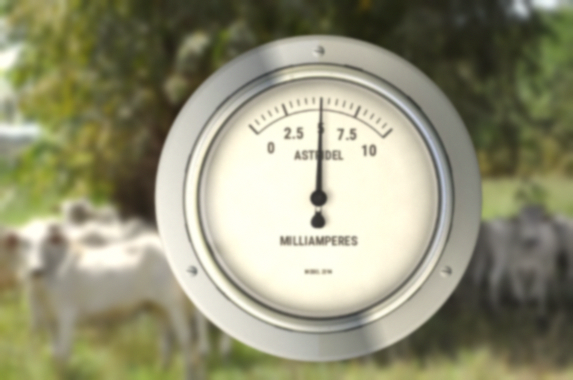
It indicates 5 mA
